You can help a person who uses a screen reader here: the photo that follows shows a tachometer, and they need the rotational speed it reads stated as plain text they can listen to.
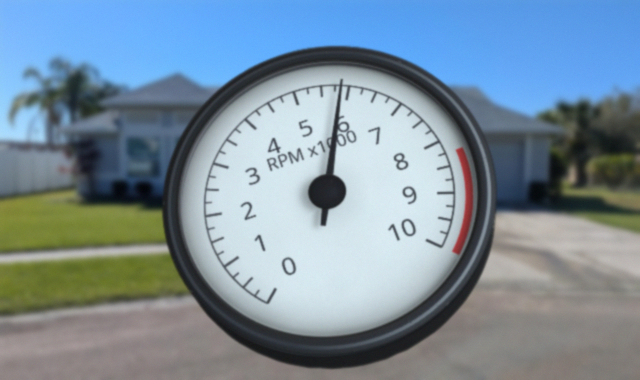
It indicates 5875 rpm
